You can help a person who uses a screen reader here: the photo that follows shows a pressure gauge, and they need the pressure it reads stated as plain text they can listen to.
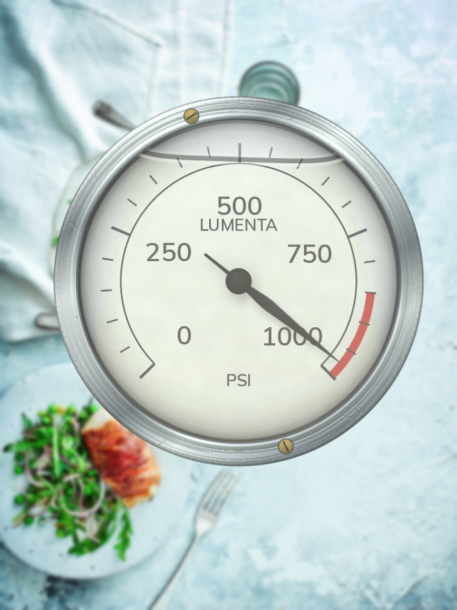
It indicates 975 psi
